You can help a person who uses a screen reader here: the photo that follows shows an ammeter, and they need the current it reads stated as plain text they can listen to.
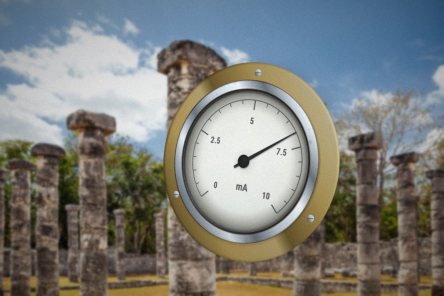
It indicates 7 mA
